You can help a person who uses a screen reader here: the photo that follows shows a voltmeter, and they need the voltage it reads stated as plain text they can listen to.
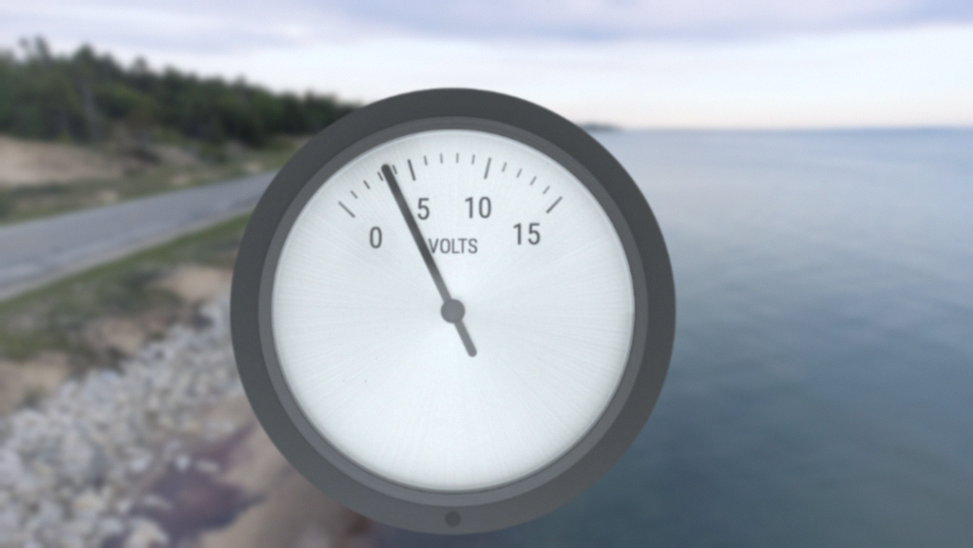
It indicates 3.5 V
